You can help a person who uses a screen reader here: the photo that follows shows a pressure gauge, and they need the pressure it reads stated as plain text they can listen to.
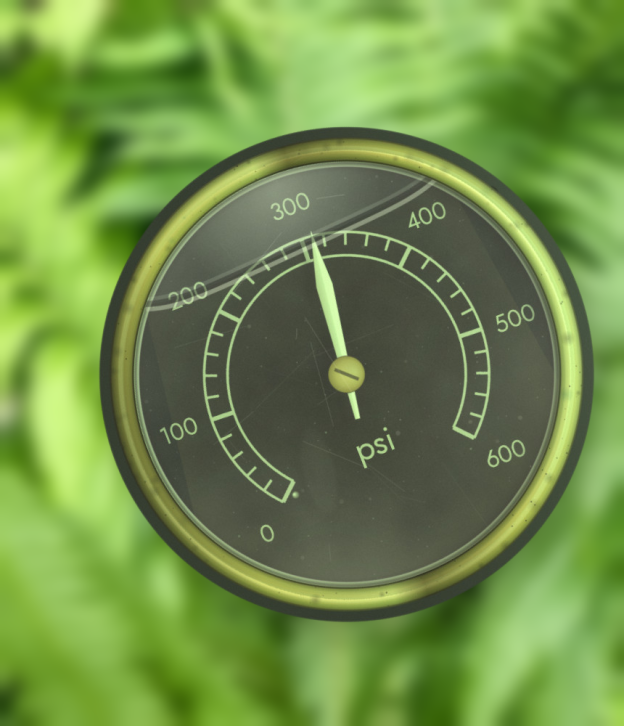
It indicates 310 psi
